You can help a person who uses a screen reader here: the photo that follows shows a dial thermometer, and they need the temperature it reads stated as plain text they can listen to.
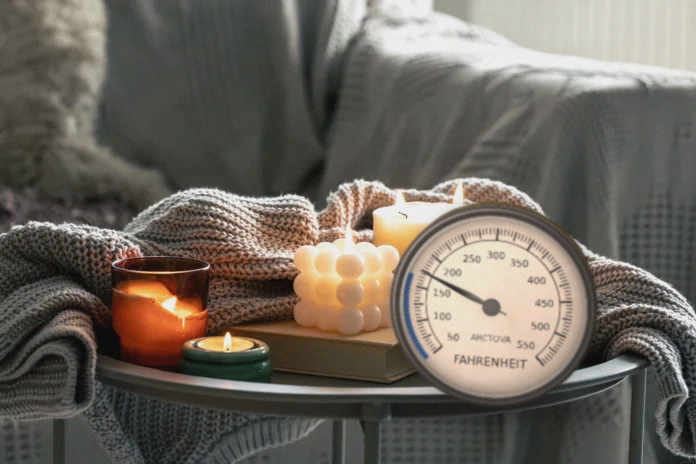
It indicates 175 °F
